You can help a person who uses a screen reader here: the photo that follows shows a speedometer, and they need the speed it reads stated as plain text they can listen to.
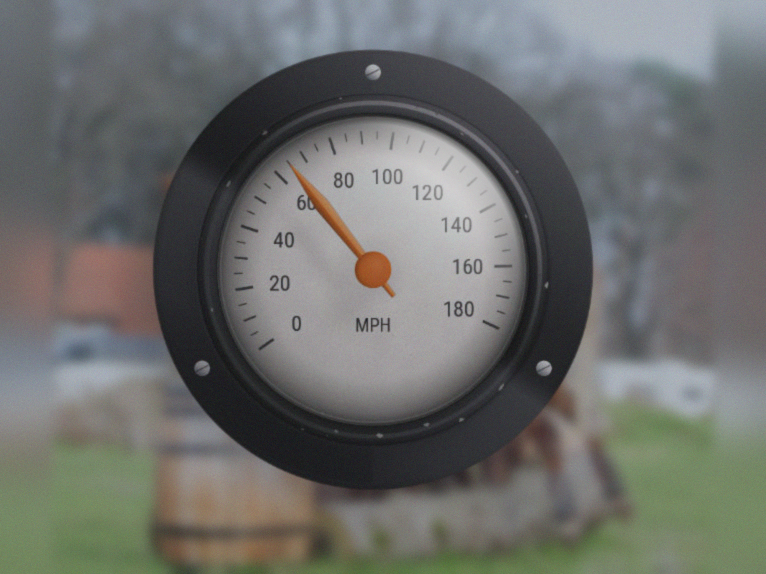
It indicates 65 mph
